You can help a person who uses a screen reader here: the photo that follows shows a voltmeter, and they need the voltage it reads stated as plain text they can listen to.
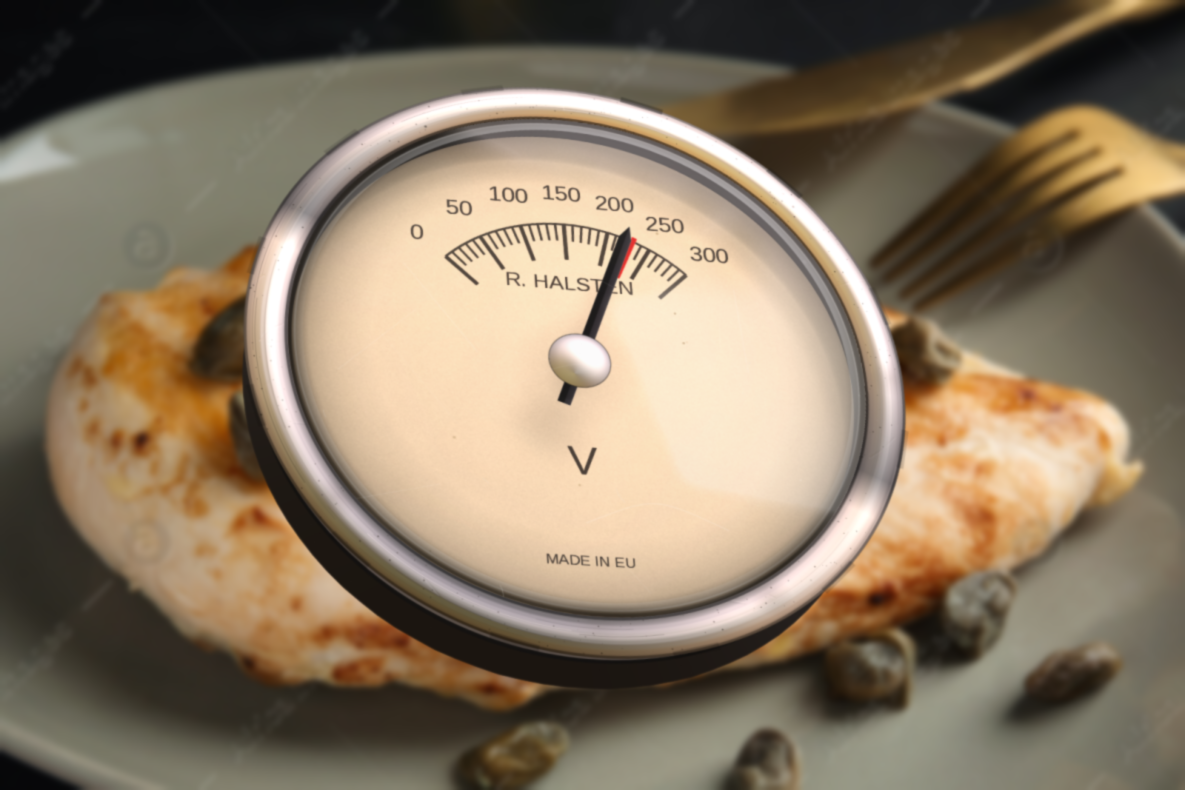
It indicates 220 V
